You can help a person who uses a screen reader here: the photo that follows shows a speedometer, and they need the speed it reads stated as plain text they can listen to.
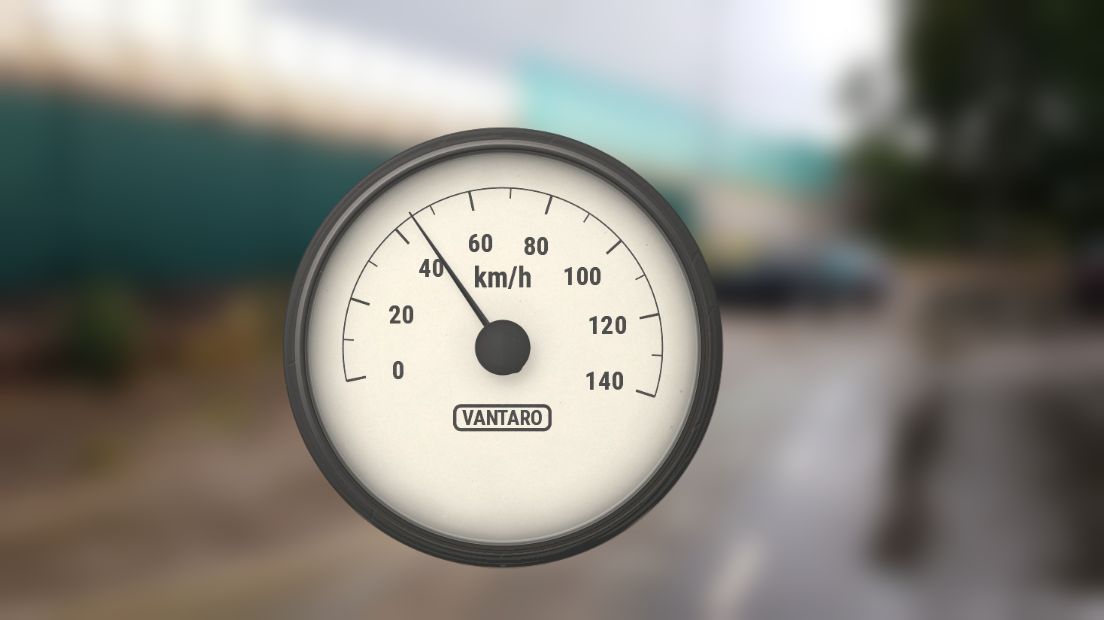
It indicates 45 km/h
